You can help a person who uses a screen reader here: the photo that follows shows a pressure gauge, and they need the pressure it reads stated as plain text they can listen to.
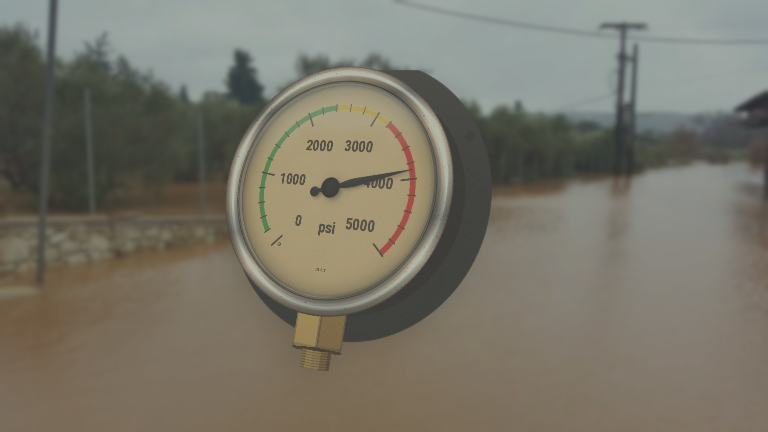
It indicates 3900 psi
